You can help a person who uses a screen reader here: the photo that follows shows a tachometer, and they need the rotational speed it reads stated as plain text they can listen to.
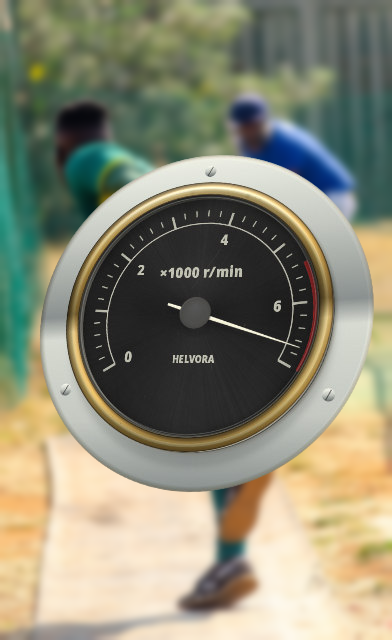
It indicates 6700 rpm
